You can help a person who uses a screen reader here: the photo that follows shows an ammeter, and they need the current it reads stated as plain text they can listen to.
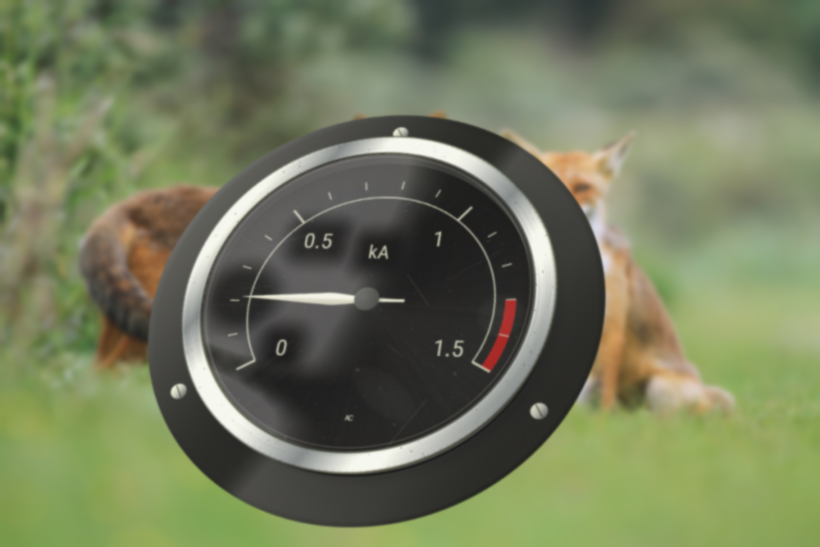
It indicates 0.2 kA
